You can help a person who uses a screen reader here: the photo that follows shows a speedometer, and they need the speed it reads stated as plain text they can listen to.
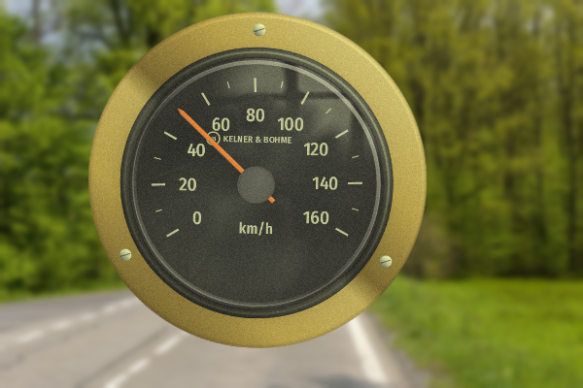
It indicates 50 km/h
